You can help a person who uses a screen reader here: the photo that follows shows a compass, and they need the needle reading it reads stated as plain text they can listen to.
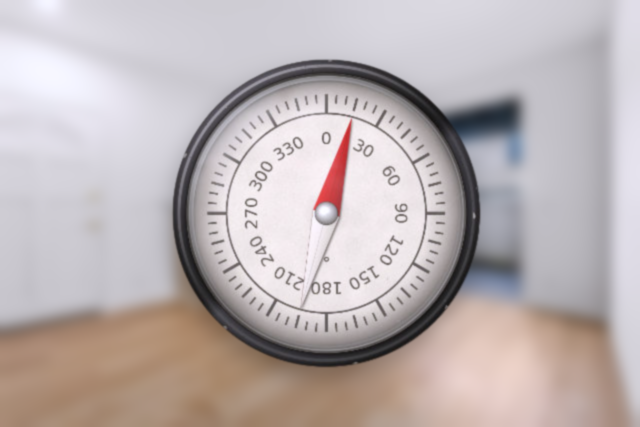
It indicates 15 °
